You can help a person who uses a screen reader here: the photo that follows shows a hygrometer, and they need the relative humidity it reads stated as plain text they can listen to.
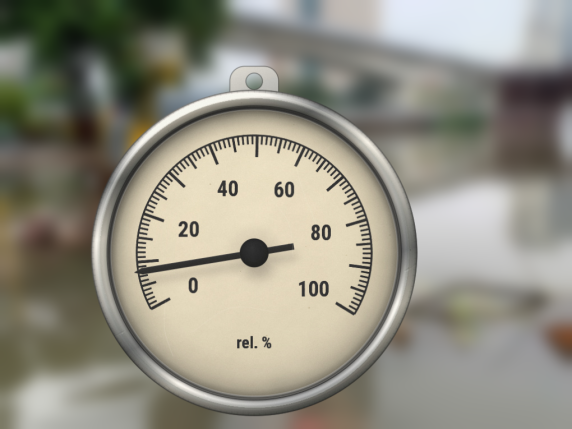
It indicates 8 %
